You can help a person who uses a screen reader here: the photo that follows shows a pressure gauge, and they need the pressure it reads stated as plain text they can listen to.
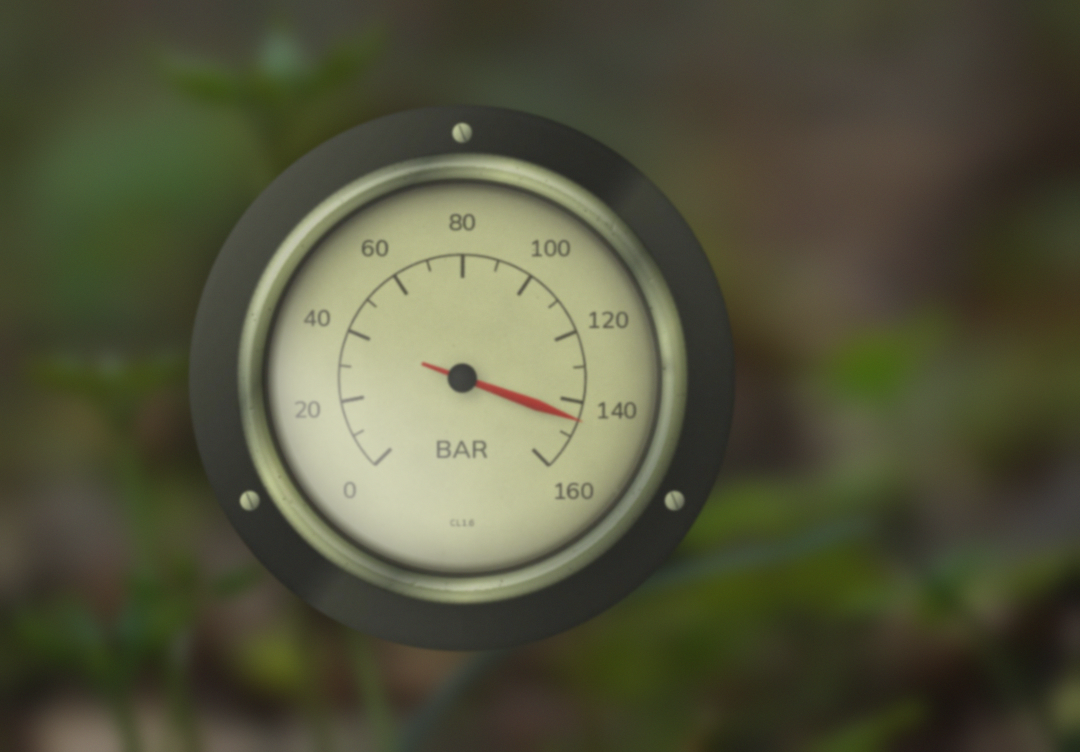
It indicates 145 bar
